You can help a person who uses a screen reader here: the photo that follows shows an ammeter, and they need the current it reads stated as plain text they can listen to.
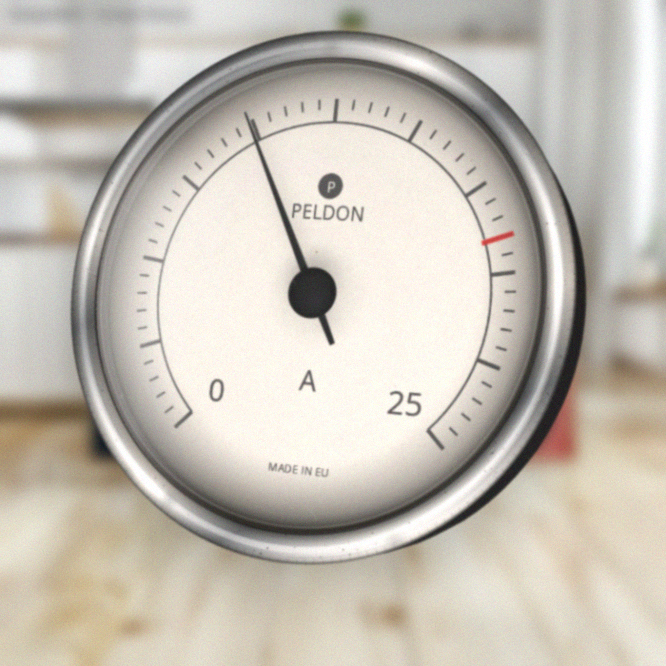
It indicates 10 A
